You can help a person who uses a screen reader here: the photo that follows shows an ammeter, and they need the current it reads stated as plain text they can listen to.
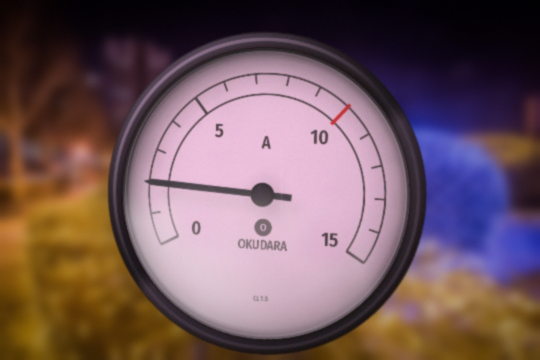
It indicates 2 A
